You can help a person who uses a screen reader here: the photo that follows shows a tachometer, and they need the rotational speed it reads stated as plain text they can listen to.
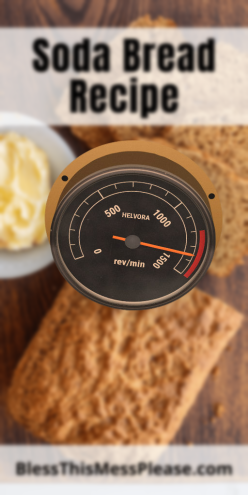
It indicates 1350 rpm
